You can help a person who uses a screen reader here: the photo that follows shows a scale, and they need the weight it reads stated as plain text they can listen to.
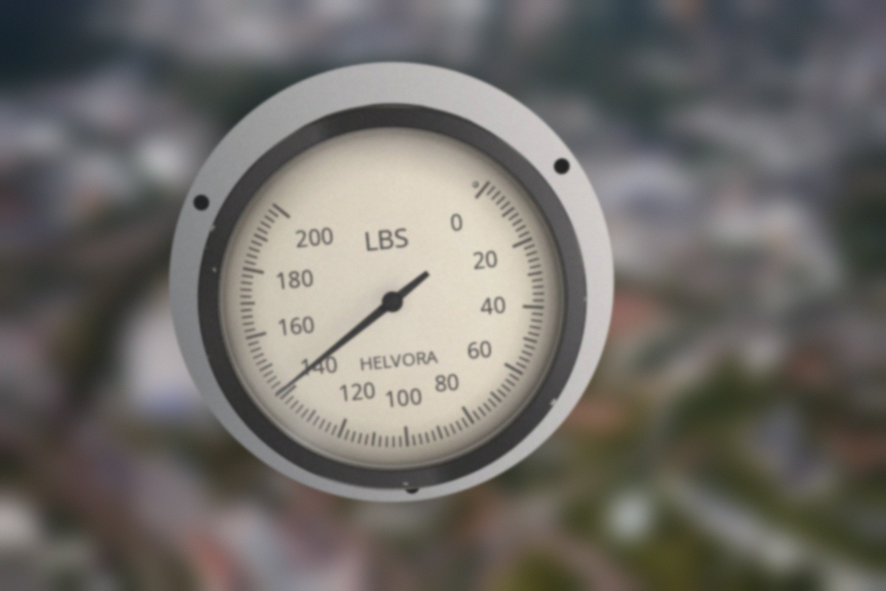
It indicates 142 lb
